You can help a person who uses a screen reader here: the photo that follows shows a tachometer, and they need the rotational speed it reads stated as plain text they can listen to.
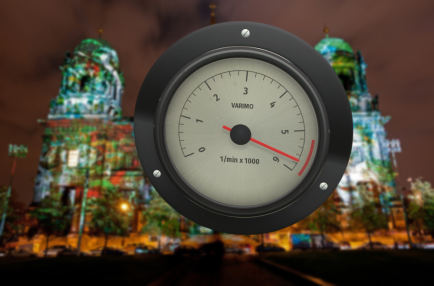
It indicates 5700 rpm
